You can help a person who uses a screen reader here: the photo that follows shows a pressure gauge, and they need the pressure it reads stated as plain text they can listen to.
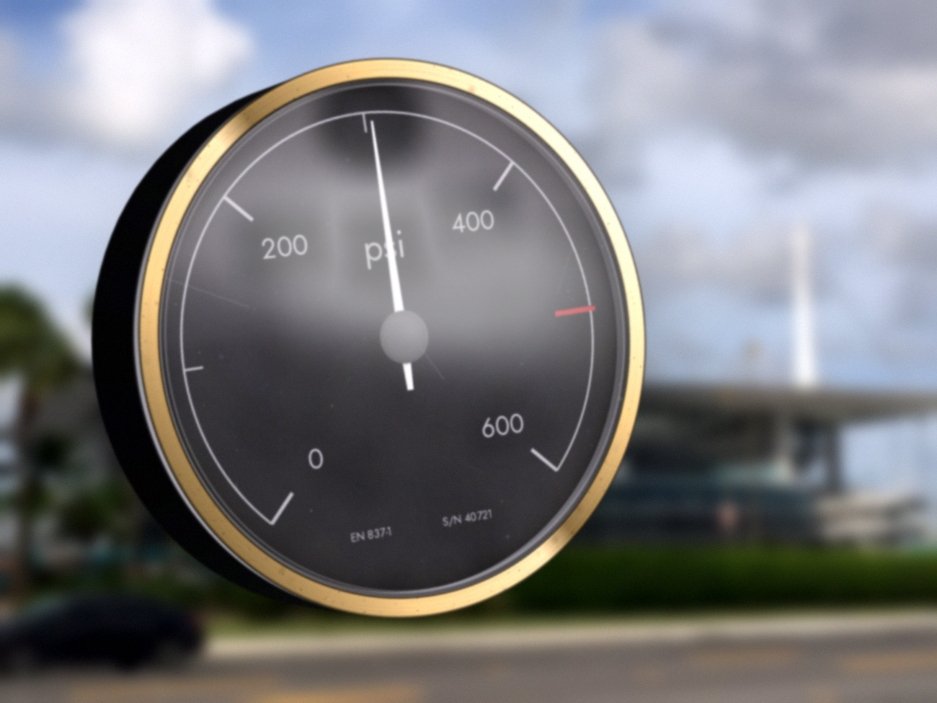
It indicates 300 psi
